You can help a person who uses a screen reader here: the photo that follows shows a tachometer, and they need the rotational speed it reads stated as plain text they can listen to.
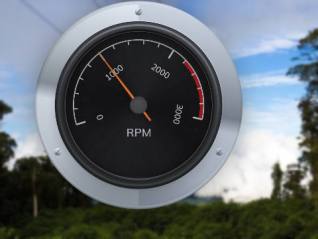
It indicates 1000 rpm
